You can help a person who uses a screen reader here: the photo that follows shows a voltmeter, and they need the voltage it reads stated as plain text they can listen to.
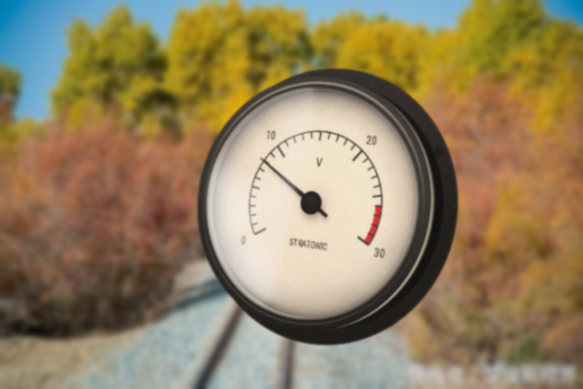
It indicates 8 V
